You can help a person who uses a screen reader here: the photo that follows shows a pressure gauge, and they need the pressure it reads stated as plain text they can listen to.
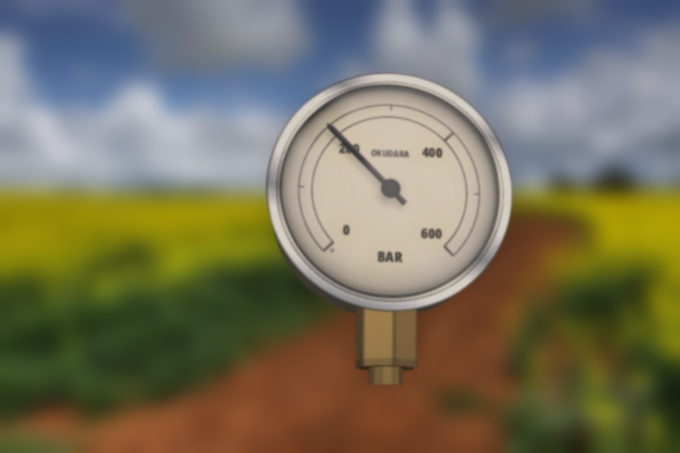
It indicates 200 bar
